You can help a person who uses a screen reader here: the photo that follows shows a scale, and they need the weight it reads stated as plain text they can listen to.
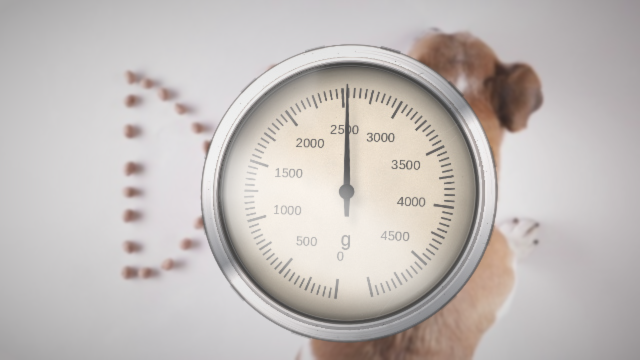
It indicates 2550 g
